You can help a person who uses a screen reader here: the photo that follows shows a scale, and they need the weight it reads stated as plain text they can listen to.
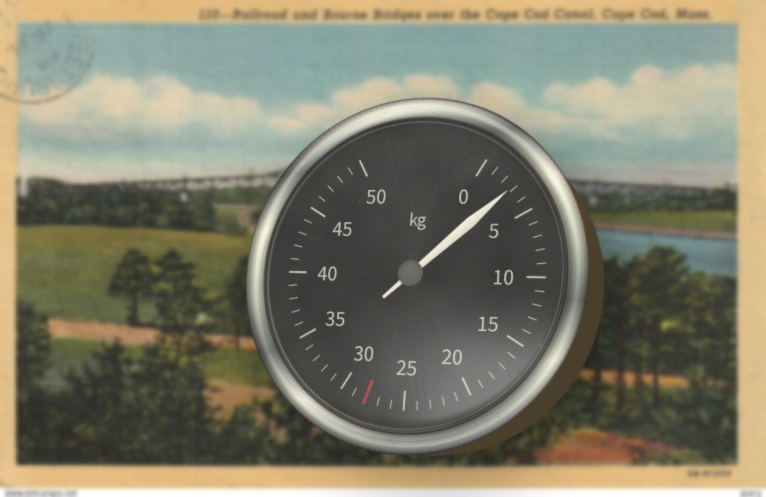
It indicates 3 kg
